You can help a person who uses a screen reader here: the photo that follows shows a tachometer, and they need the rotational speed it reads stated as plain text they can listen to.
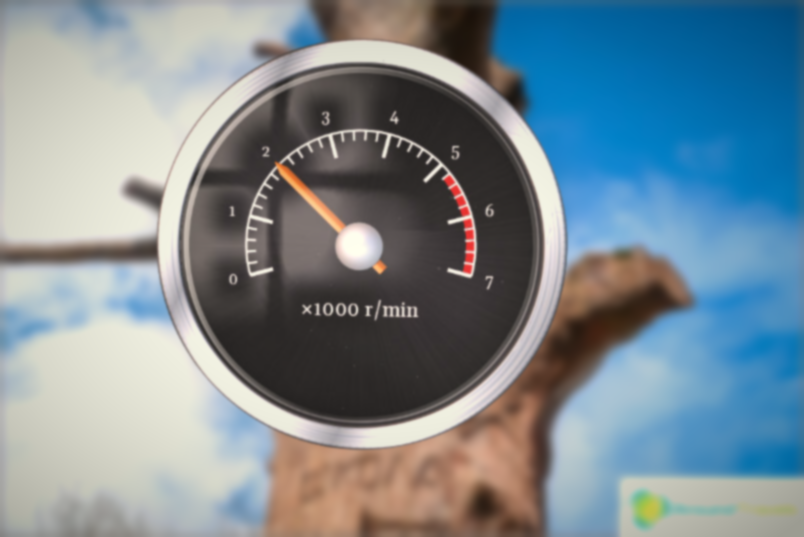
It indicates 2000 rpm
